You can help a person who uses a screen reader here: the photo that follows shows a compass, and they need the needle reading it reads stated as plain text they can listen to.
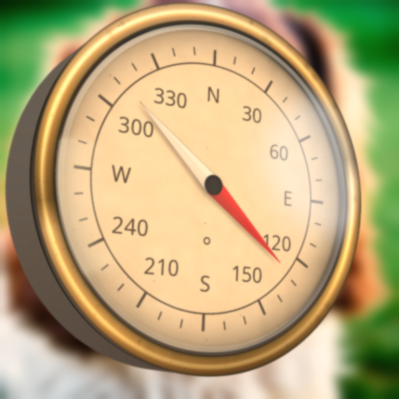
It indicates 130 °
